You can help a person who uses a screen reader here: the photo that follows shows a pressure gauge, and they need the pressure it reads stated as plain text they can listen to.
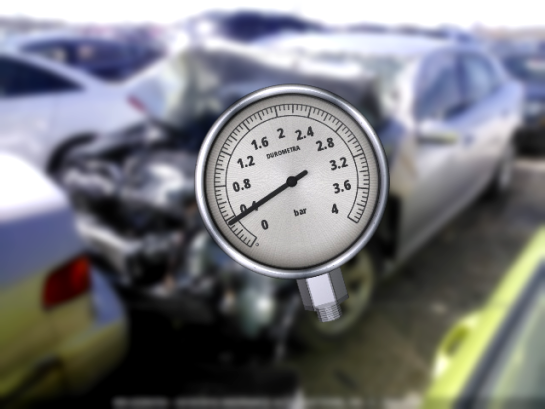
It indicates 0.35 bar
